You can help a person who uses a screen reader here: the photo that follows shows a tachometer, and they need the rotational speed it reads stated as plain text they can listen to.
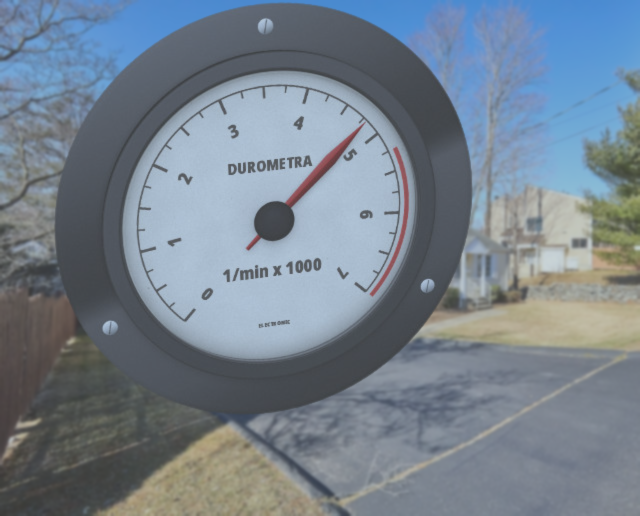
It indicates 4750 rpm
